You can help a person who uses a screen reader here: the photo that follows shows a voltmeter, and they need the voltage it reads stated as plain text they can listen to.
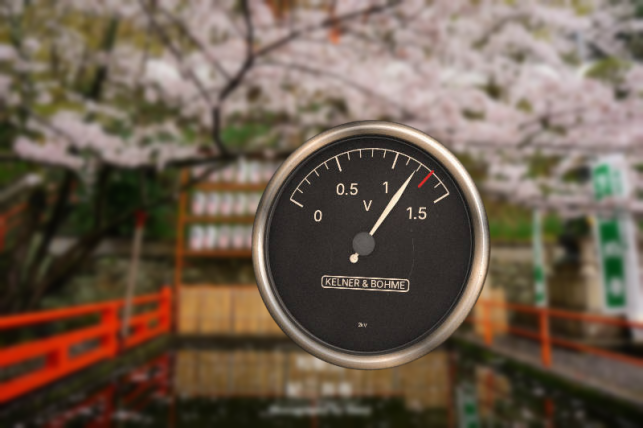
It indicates 1.2 V
